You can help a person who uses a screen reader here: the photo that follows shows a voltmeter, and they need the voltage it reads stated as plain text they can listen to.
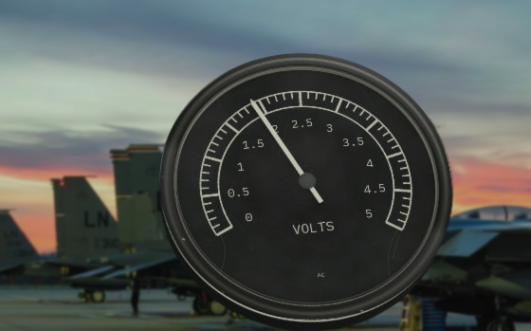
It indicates 1.9 V
